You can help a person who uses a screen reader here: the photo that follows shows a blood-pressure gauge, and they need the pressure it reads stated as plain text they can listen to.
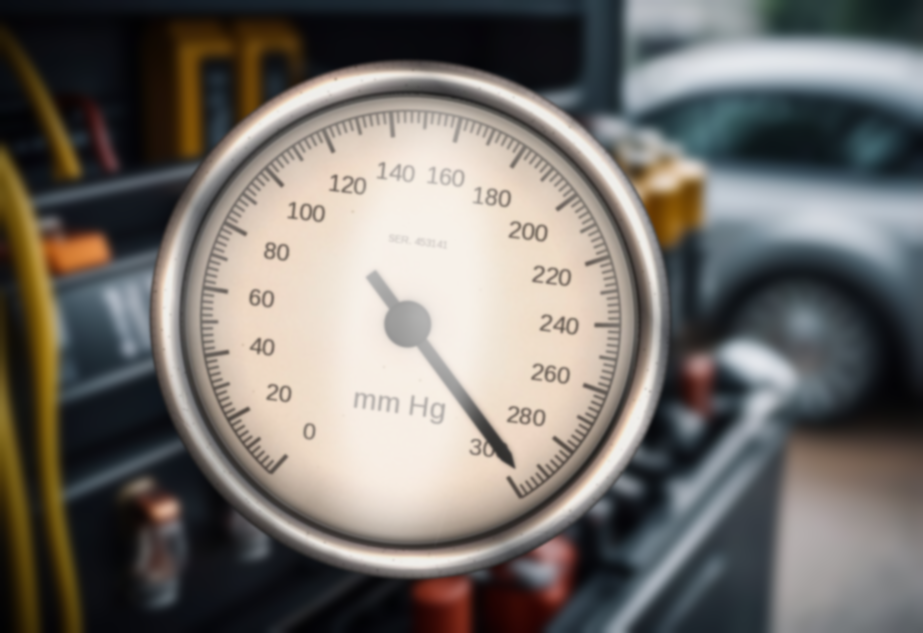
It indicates 296 mmHg
